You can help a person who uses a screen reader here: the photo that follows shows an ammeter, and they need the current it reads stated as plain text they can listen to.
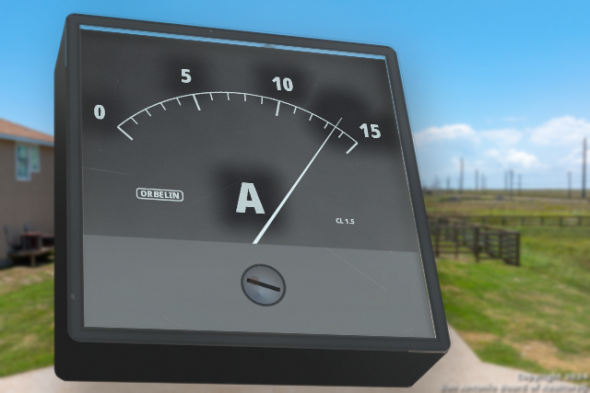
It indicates 13.5 A
